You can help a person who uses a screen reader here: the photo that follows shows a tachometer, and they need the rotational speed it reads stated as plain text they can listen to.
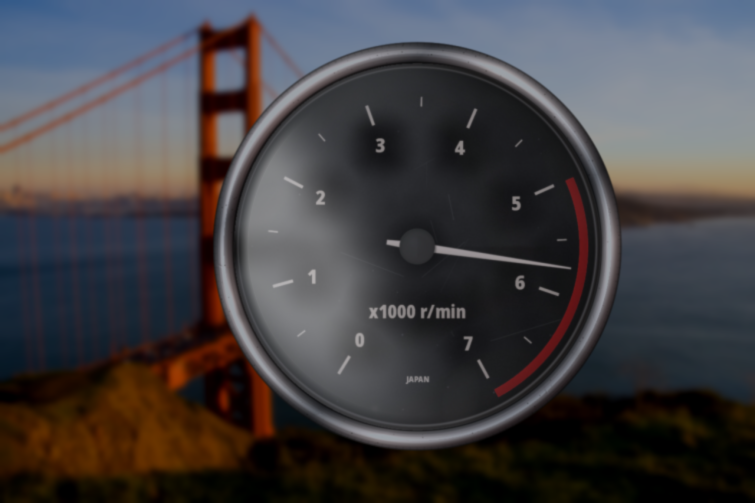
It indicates 5750 rpm
